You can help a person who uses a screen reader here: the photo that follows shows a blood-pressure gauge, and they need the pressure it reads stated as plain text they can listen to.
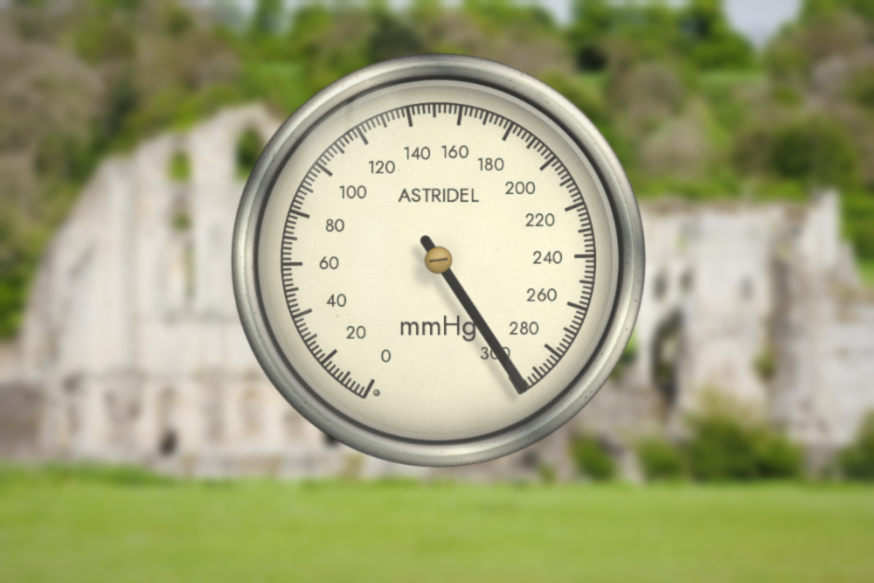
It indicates 298 mmHg
